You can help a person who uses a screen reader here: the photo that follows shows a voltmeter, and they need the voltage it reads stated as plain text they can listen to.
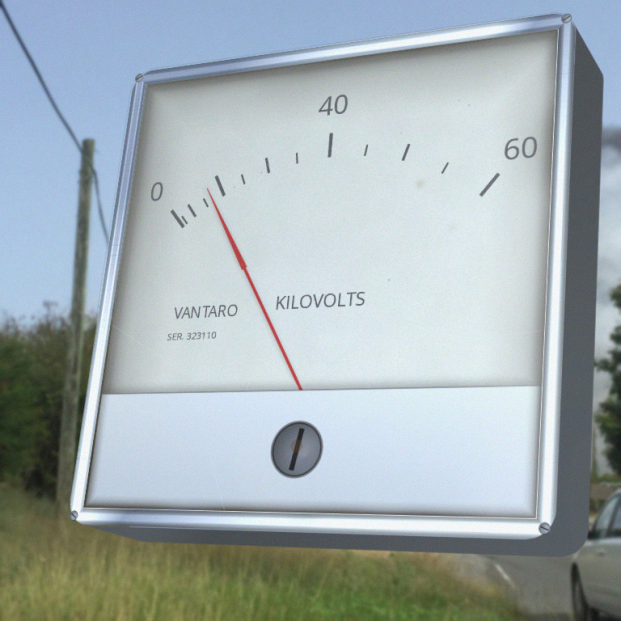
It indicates 17.5 kV
